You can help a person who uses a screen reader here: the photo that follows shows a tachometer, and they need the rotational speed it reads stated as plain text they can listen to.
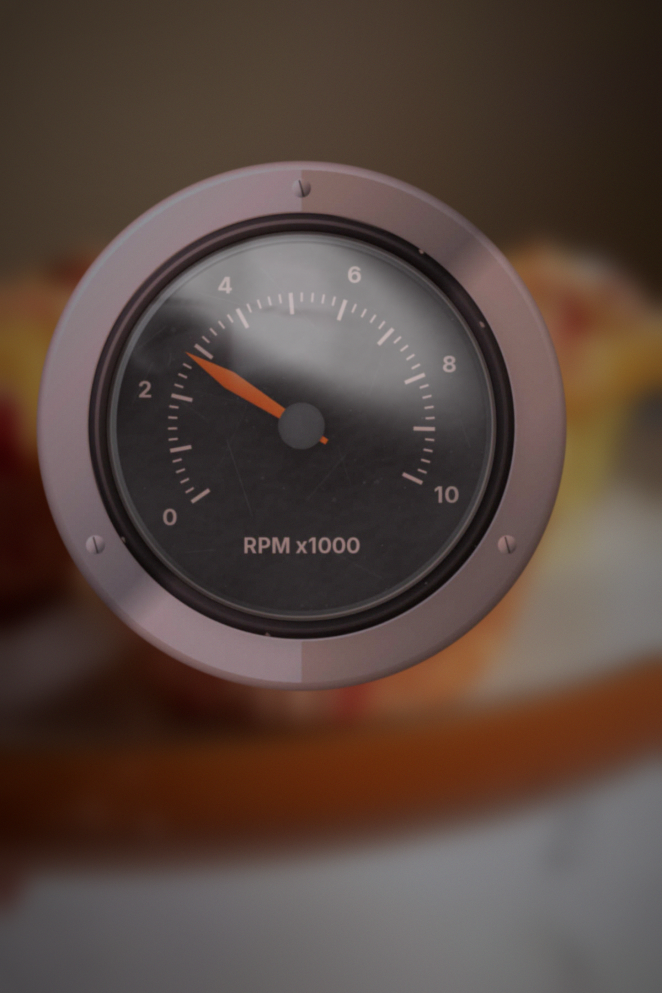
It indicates 2800 rpm
